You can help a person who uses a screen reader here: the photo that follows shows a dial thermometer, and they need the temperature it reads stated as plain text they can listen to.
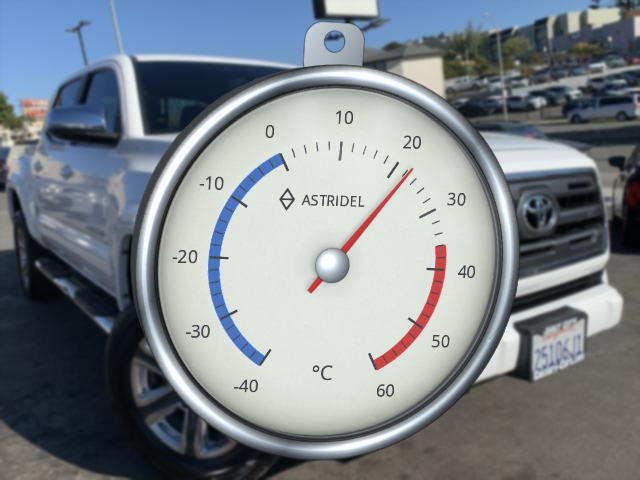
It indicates 22 °C
